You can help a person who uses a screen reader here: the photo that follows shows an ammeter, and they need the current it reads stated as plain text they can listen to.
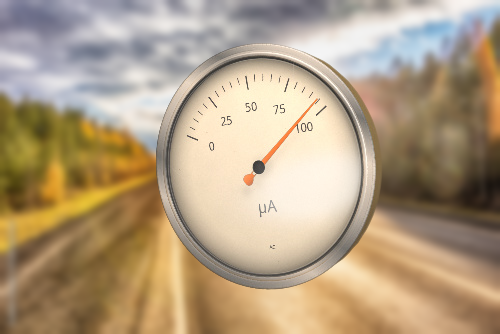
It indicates 95 µA
